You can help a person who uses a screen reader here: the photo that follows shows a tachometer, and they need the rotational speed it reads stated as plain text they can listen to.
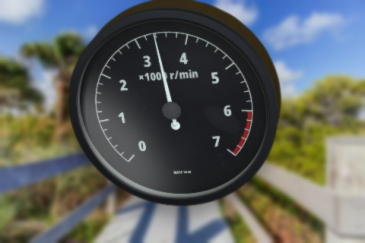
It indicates 3400 rpm
